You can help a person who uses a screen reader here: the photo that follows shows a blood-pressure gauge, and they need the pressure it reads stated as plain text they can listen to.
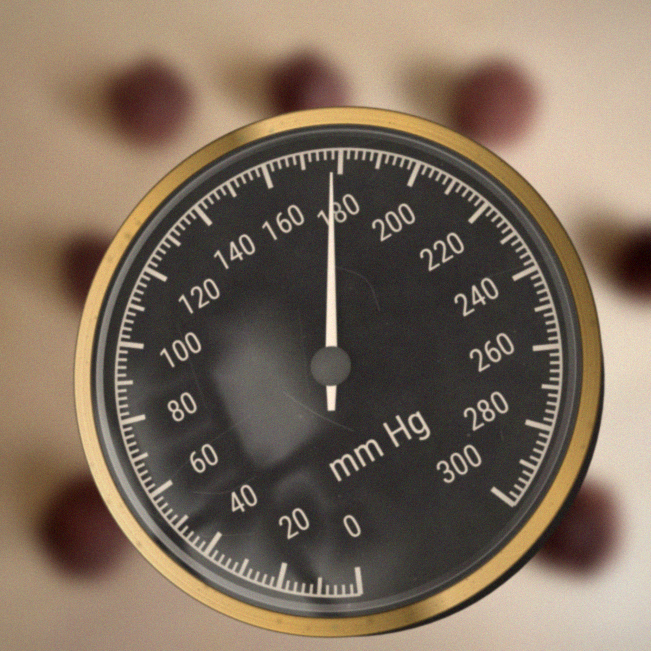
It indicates 178 mmHg
